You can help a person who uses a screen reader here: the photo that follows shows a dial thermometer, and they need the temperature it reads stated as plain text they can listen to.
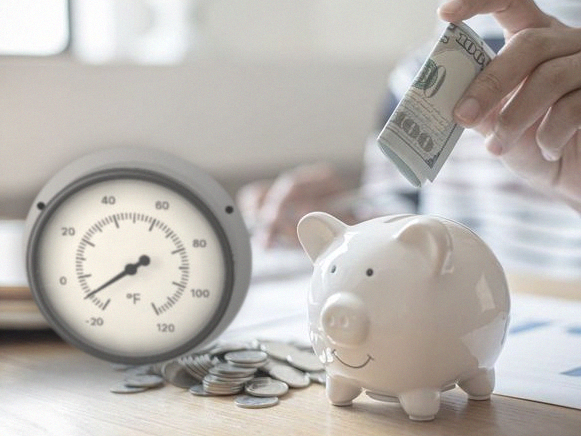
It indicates -10 °F
